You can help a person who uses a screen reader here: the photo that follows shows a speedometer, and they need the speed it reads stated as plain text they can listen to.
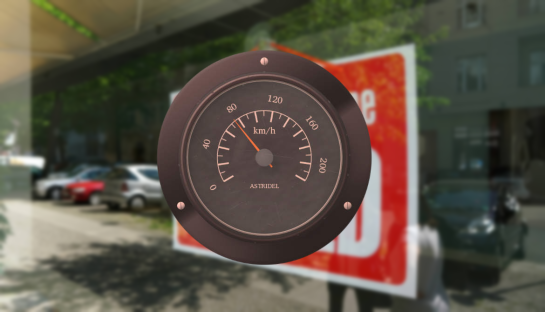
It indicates 75 km/h
